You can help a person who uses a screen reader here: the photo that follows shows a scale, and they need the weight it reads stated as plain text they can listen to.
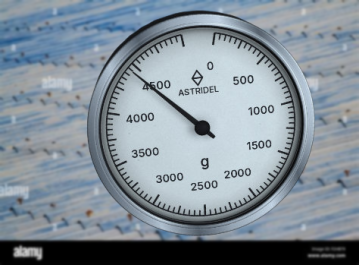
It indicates 4450 g
